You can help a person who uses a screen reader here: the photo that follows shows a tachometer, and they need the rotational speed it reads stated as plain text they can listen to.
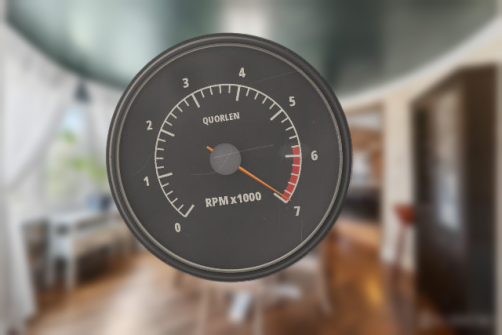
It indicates 6900 rpm
